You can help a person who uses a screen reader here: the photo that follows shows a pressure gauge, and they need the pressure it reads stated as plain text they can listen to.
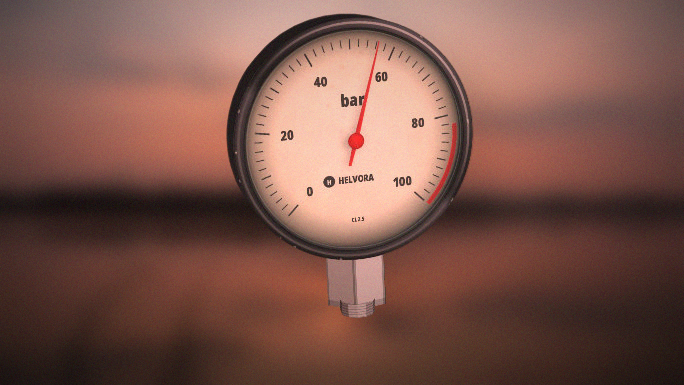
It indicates 56 bar
